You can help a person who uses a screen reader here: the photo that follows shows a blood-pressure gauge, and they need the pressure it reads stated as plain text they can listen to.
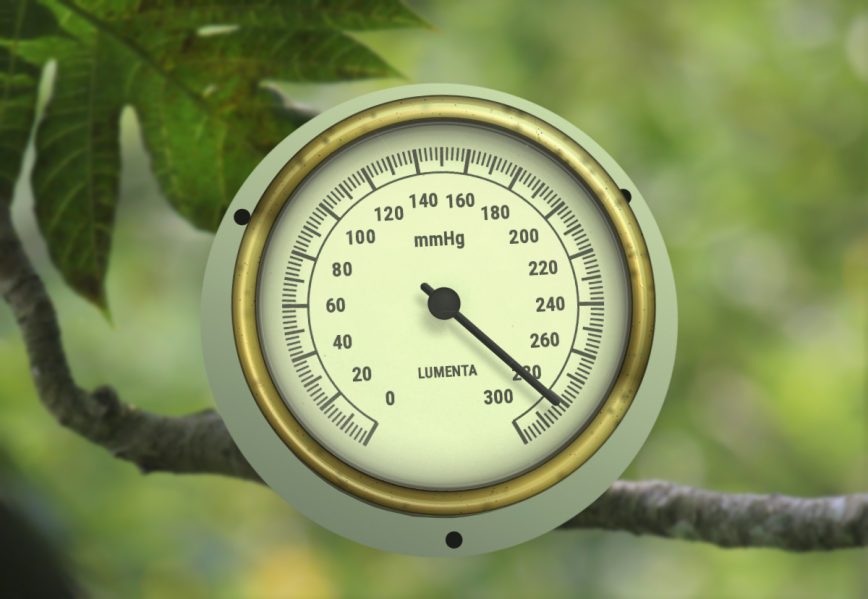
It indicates 282 mmHg
